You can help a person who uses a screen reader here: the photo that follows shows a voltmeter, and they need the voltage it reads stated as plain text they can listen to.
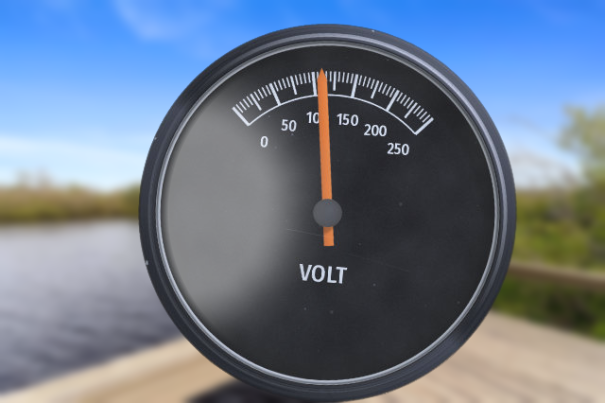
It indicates 110 V
